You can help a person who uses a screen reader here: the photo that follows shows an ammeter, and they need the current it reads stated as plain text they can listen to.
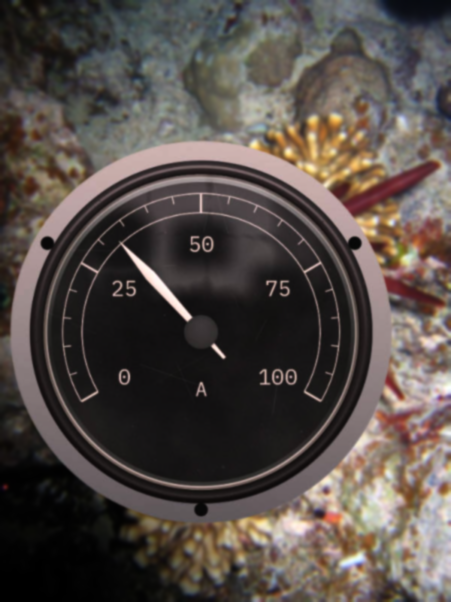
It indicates 32.5 A
